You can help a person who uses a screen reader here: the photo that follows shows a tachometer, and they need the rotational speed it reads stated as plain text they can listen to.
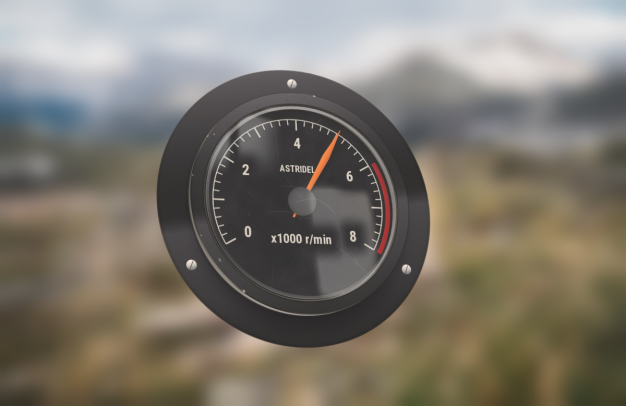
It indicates 5000 rpm
